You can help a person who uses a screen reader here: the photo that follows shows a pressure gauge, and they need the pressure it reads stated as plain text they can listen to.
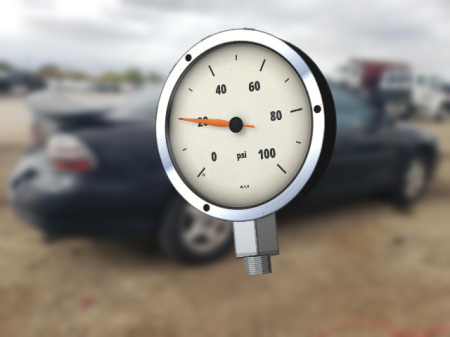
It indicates 20 psi
